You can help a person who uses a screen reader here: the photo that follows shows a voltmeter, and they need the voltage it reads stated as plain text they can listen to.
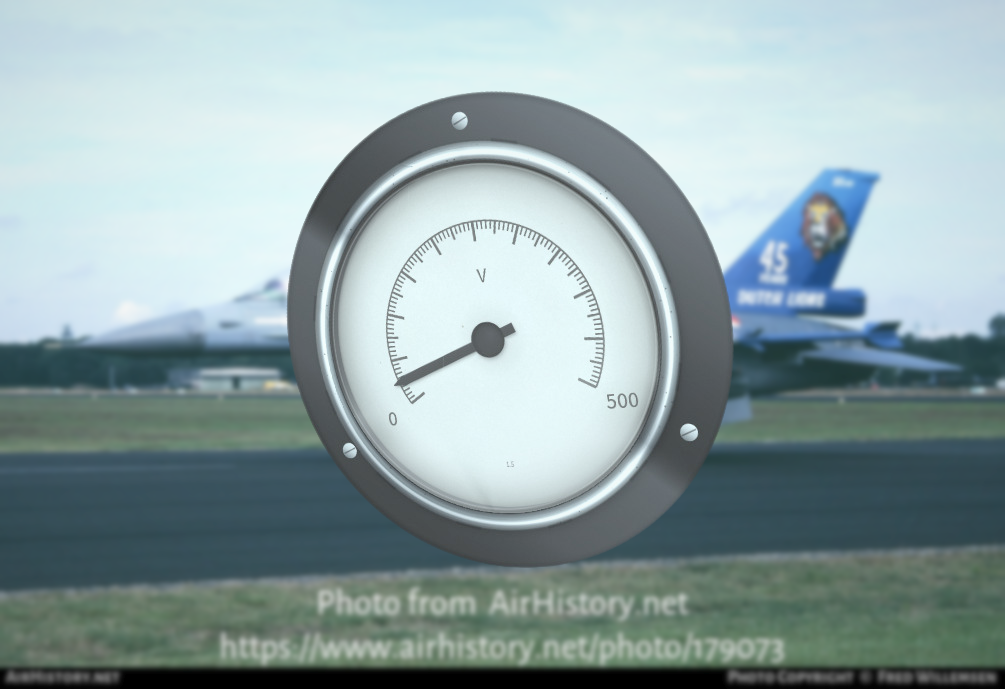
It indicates 25 V
